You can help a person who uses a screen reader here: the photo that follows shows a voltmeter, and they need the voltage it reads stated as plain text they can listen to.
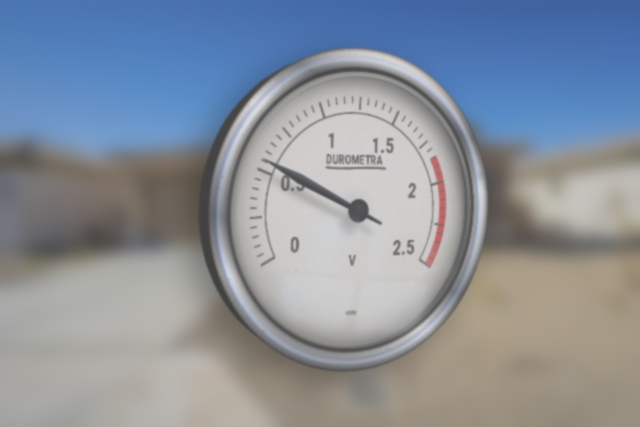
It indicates 0.55 V
